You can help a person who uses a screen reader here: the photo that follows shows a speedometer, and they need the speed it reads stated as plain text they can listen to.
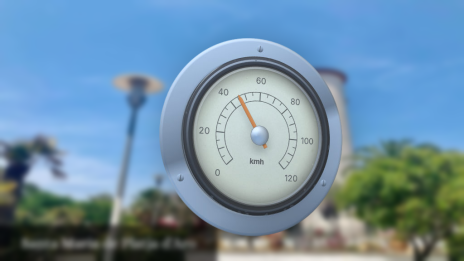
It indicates 45 km/h
